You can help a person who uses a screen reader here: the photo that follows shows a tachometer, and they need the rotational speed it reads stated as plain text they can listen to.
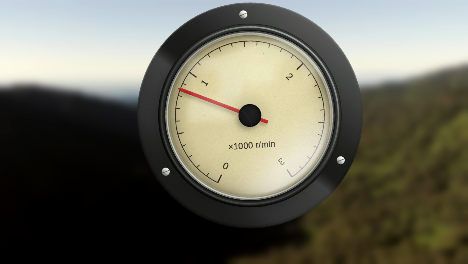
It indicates 850 rpm
